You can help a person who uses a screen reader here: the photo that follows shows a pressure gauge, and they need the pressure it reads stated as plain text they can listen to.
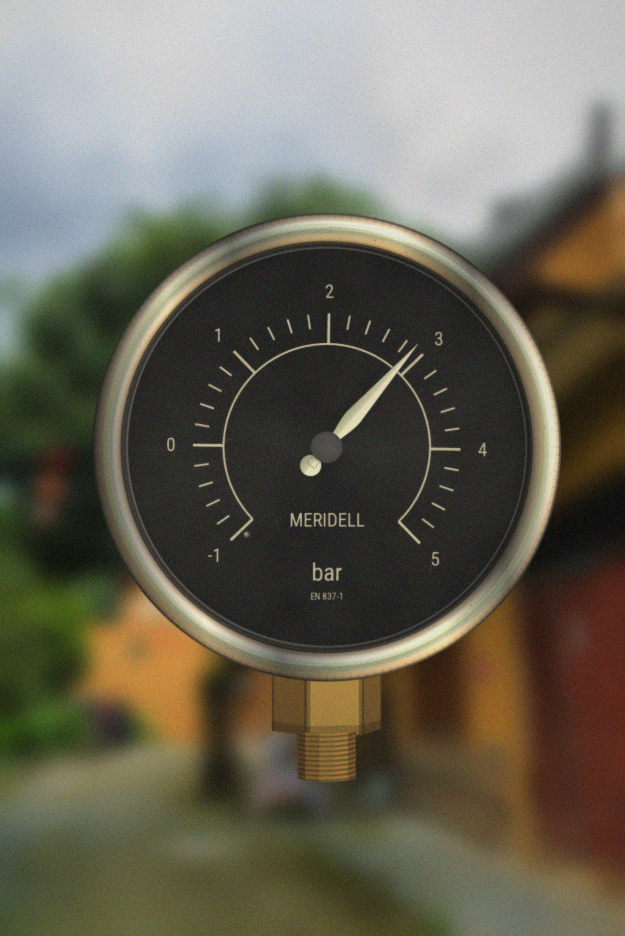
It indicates 2.9 bar
